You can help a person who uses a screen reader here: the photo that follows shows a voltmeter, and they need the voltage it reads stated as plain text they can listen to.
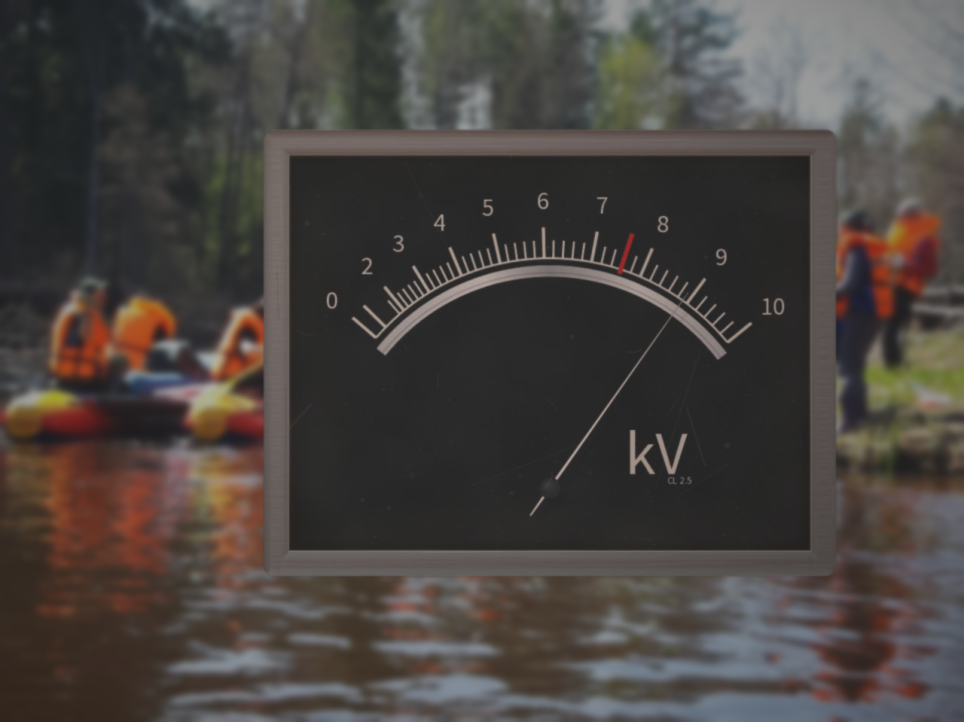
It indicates 8.9 kV
